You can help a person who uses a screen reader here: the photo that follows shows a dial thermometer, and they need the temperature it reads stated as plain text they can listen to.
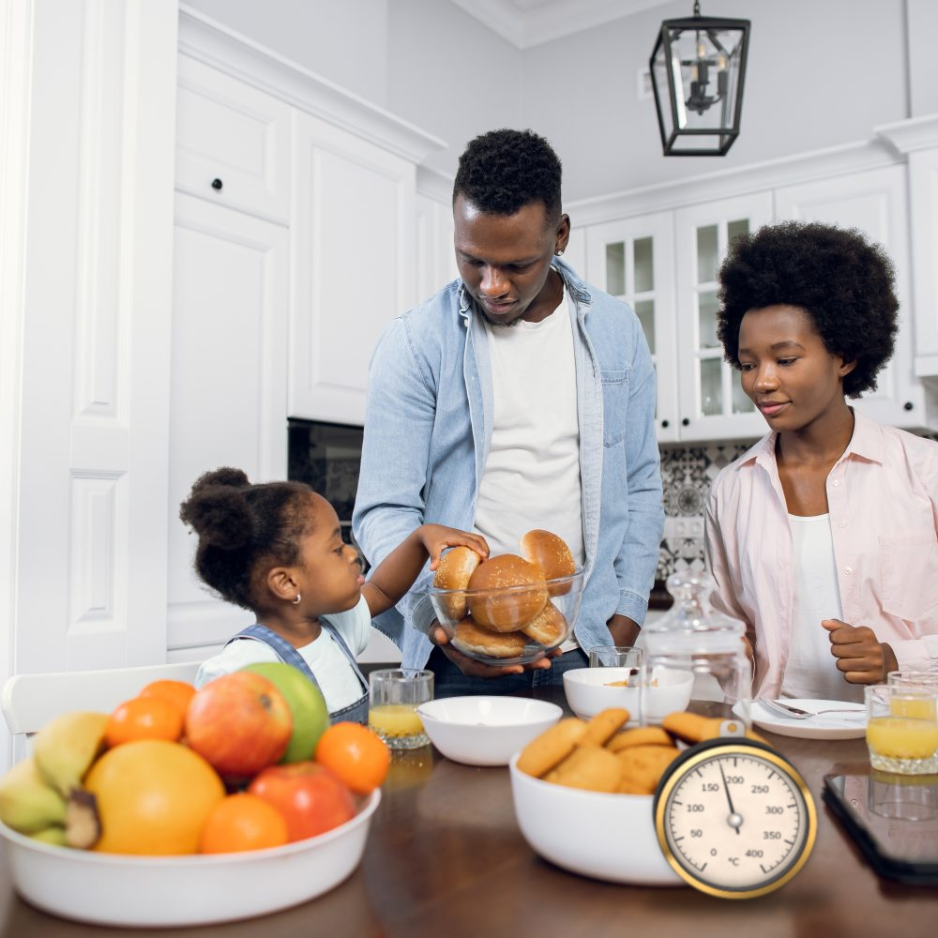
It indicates 180 °C
